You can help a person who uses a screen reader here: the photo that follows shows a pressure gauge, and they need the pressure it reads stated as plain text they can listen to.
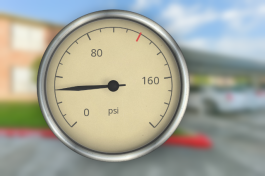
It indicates 30 psi
